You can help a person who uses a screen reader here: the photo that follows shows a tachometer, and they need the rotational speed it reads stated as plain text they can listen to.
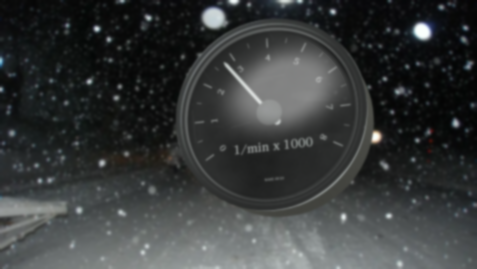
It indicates 2750 rpm
